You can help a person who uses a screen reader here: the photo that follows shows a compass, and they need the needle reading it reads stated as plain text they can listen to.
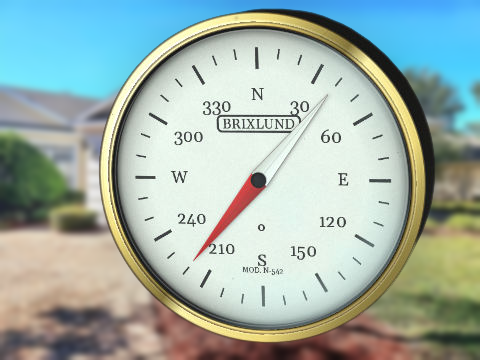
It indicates 220 °
